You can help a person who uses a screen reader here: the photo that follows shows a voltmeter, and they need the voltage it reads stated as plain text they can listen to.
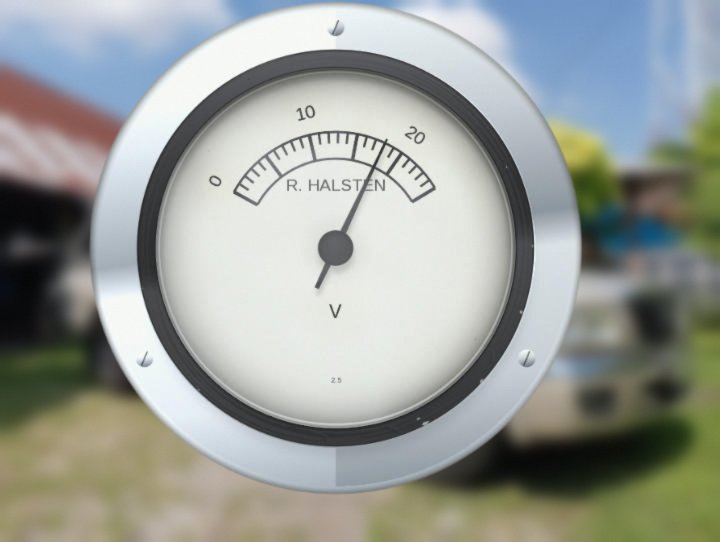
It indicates 18 V
